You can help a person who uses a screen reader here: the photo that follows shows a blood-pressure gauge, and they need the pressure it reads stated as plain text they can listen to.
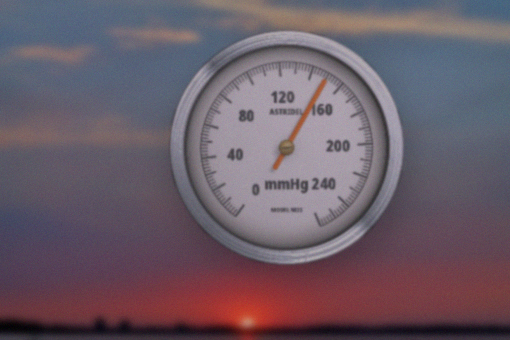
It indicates 150 mmHg
